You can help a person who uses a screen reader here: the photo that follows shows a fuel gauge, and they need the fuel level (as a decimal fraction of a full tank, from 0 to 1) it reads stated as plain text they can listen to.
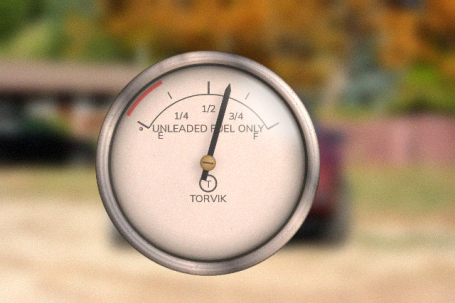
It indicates 0.625
